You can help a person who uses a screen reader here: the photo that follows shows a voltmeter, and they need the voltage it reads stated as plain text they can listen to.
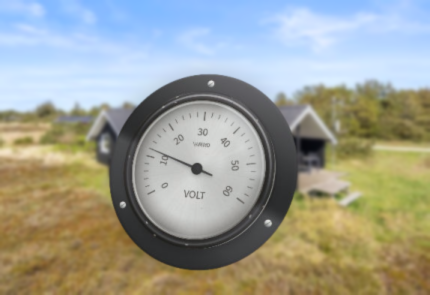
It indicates 12 V
